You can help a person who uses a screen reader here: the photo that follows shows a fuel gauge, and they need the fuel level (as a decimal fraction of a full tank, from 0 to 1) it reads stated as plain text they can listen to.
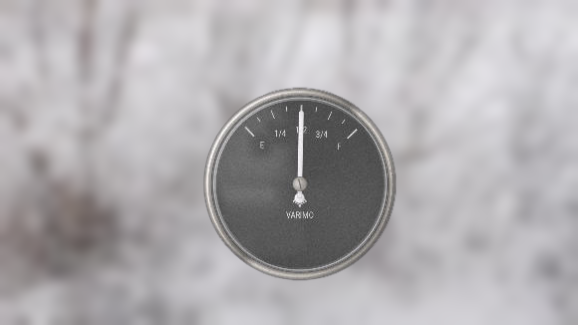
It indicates 0.5
